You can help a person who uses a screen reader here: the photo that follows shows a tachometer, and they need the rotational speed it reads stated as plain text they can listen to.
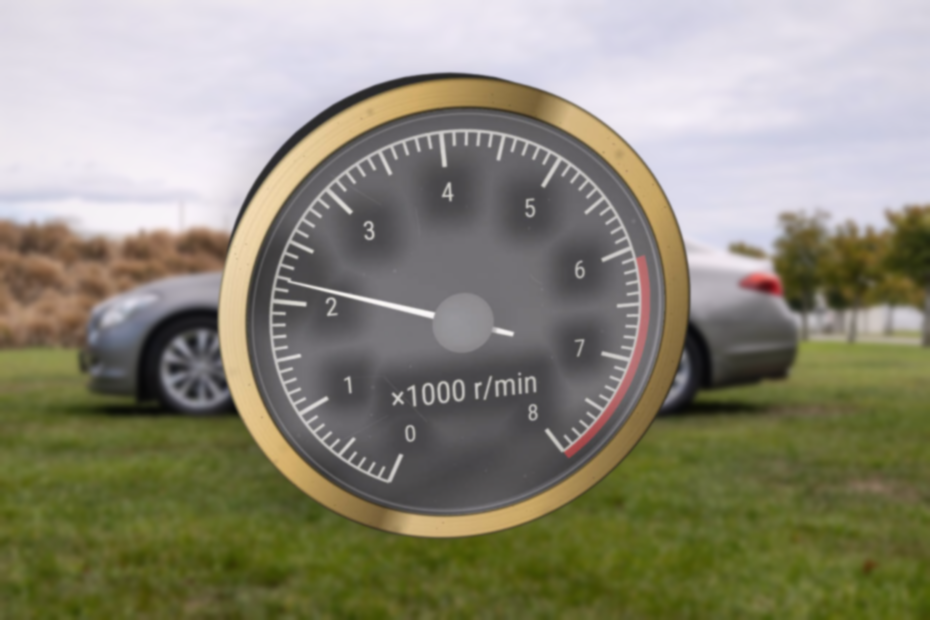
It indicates 2200 rpm
